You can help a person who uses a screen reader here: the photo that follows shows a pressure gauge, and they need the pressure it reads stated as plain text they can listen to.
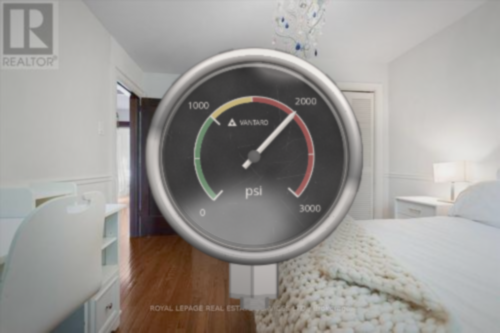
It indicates 2000 psi
